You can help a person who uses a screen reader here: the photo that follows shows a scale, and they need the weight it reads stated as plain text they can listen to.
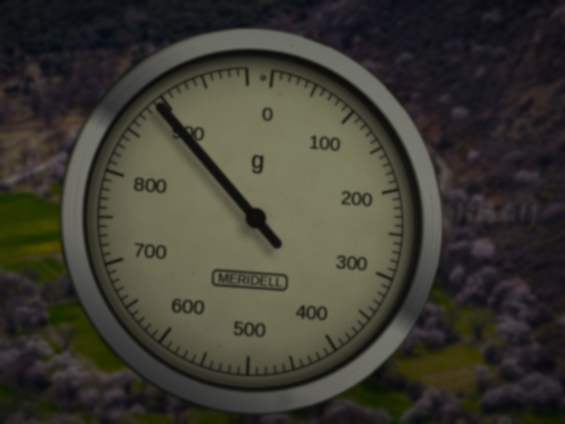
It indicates 890 g
